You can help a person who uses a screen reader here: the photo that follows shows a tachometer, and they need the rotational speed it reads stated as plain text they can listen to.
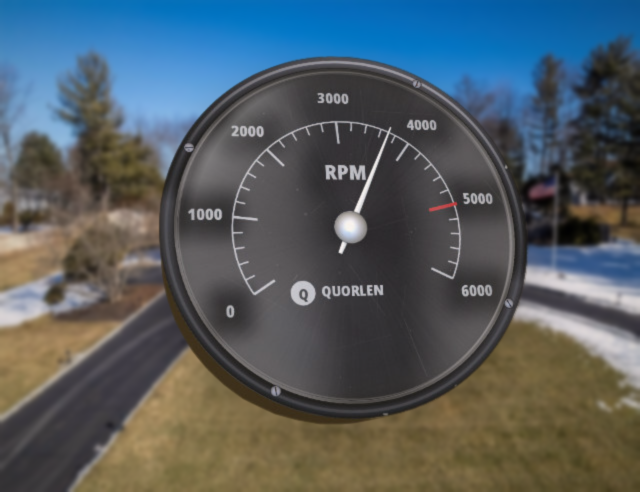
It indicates 3700 rpm
